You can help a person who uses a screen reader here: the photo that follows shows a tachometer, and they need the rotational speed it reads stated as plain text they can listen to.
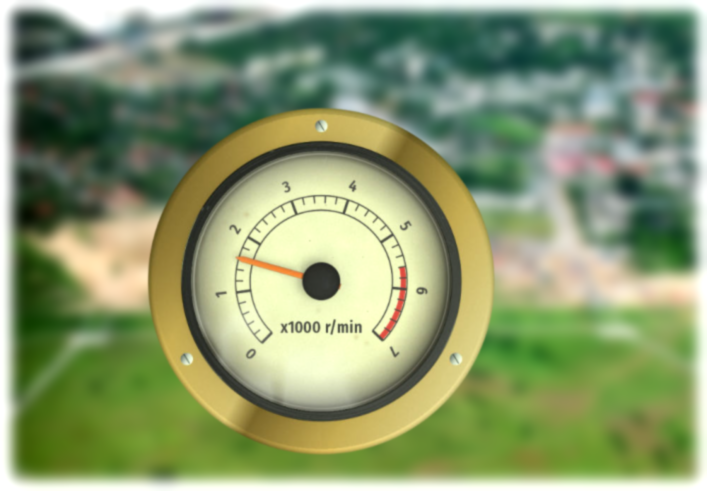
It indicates 1600 rpm
